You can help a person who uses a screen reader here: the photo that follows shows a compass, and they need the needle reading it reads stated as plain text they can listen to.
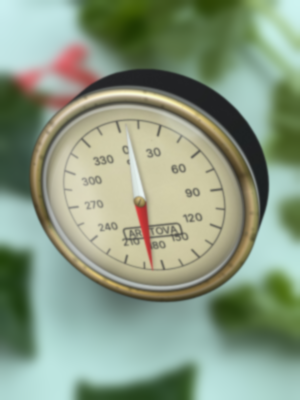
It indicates 187.5 °
